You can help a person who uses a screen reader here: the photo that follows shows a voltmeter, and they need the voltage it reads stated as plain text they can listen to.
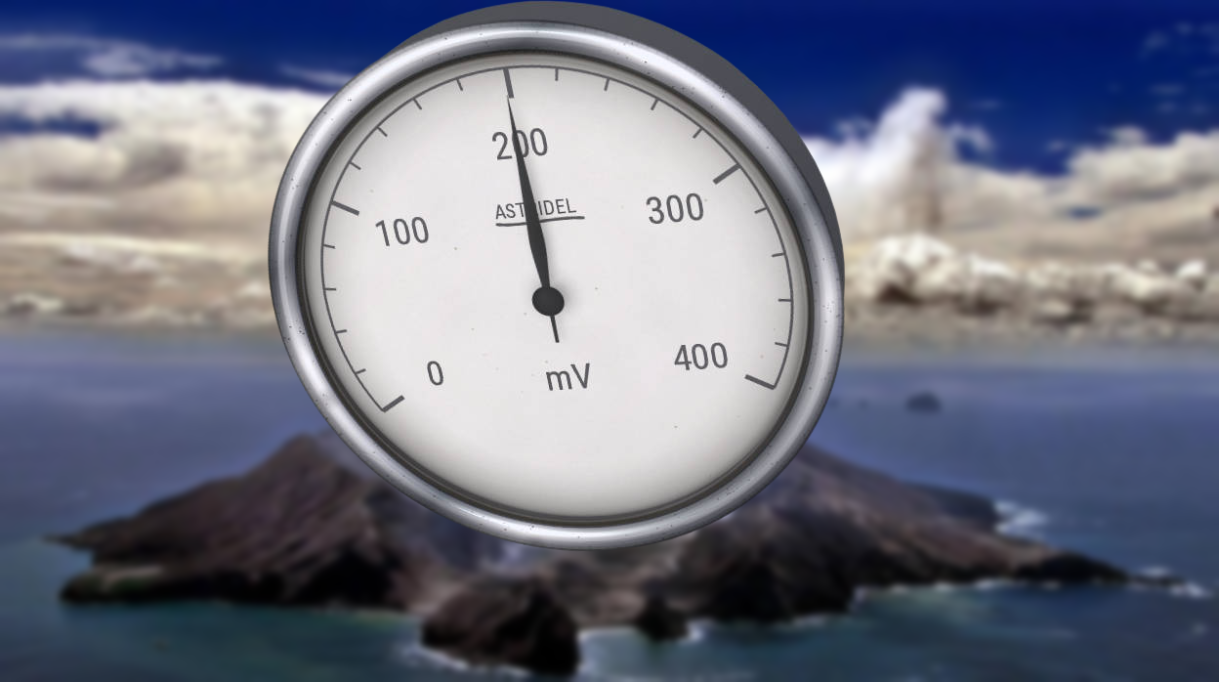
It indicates 200 mV
